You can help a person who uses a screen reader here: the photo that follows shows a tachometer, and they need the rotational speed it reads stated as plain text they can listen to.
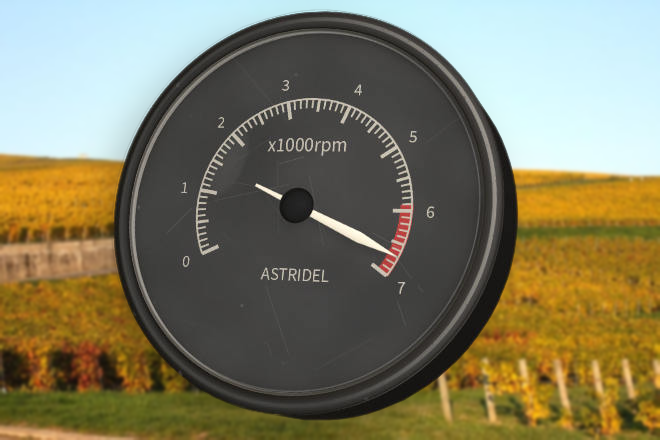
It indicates 6700 rpm
